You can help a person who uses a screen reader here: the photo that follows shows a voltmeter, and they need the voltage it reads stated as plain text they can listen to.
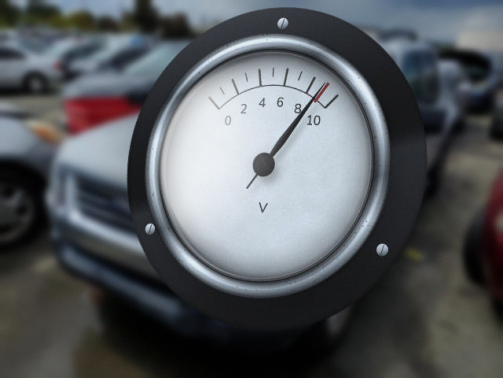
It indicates 9 V
